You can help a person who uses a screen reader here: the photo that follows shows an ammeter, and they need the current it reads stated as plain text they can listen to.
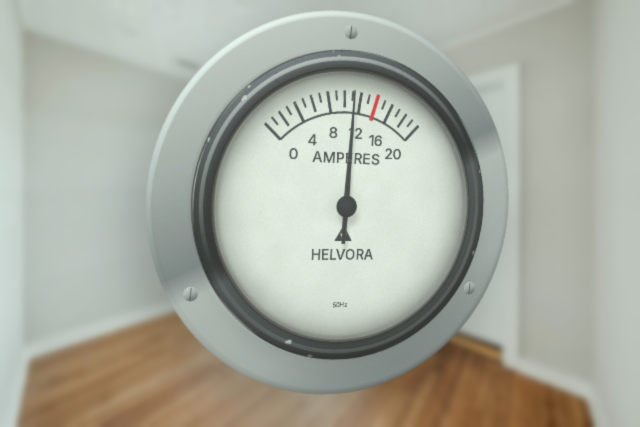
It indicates 11 A
